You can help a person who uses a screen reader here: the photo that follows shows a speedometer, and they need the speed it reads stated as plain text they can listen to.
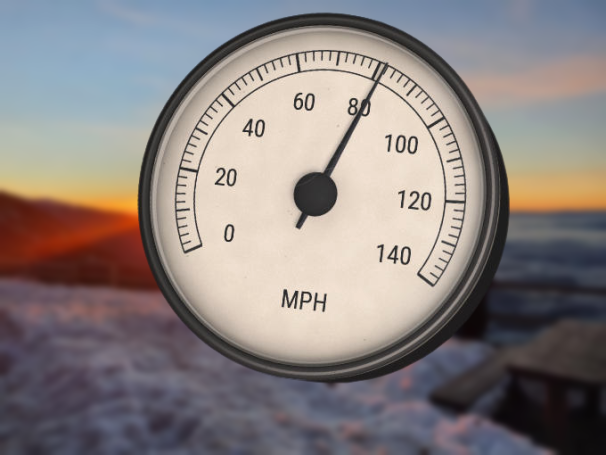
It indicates 82 mph
